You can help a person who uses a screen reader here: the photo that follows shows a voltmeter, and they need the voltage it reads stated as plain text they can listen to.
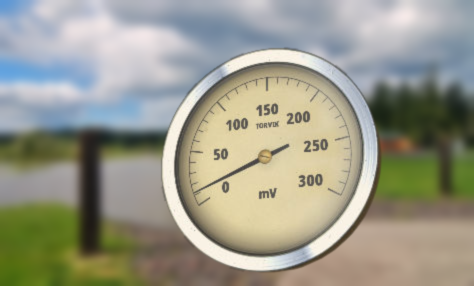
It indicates 10 mV
